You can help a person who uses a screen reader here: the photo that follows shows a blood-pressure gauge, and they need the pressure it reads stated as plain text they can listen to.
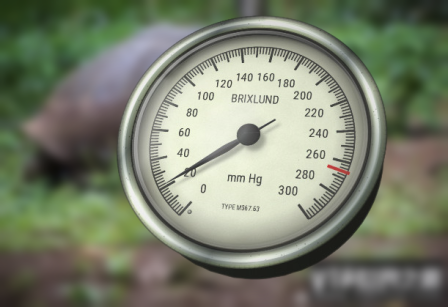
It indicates 20 mmHg
